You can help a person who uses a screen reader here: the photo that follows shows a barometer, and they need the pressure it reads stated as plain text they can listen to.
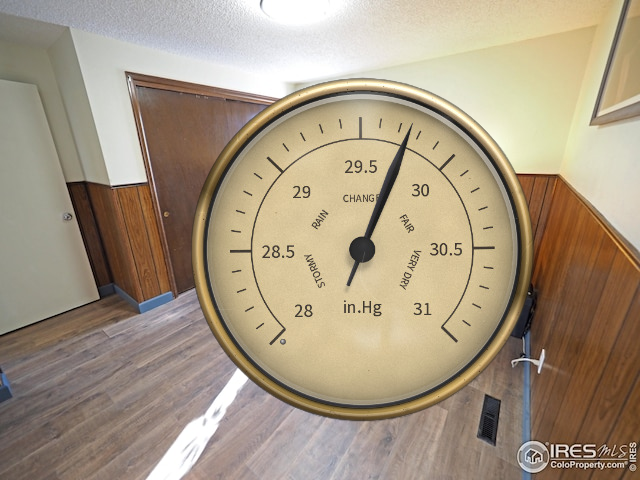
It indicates 29.75 inHg
